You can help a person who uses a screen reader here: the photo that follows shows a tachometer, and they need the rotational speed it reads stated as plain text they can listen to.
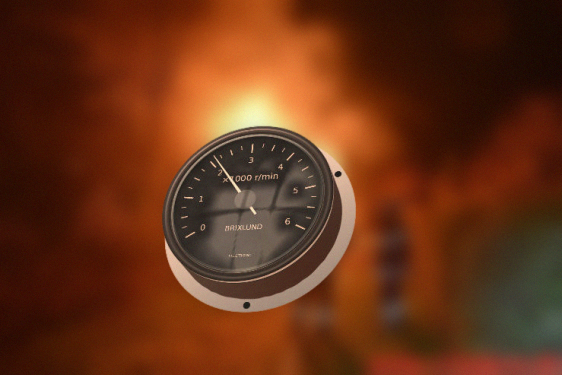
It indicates 2125 rpm
